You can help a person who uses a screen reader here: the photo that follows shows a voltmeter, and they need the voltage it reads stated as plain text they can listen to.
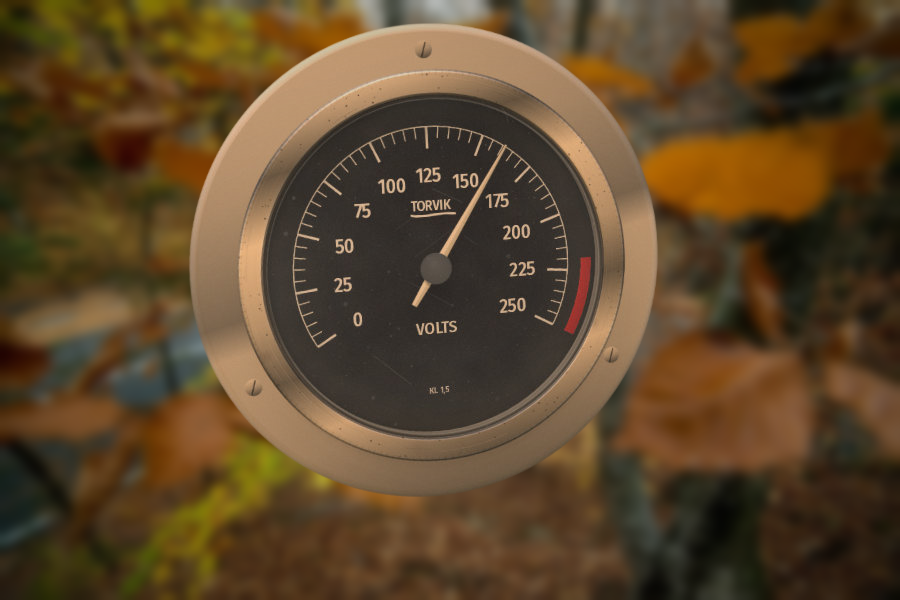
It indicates 160 V
